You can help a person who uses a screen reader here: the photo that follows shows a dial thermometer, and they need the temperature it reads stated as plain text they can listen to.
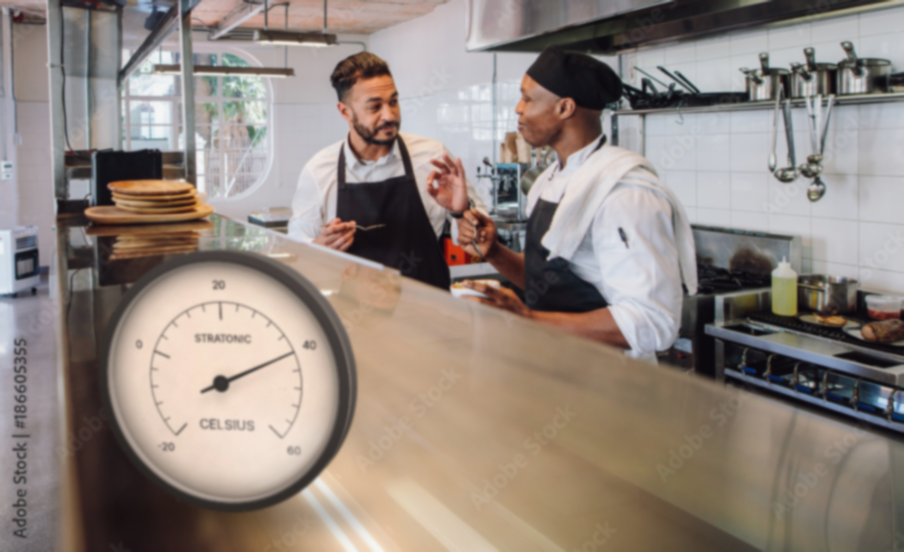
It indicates 40 °C
